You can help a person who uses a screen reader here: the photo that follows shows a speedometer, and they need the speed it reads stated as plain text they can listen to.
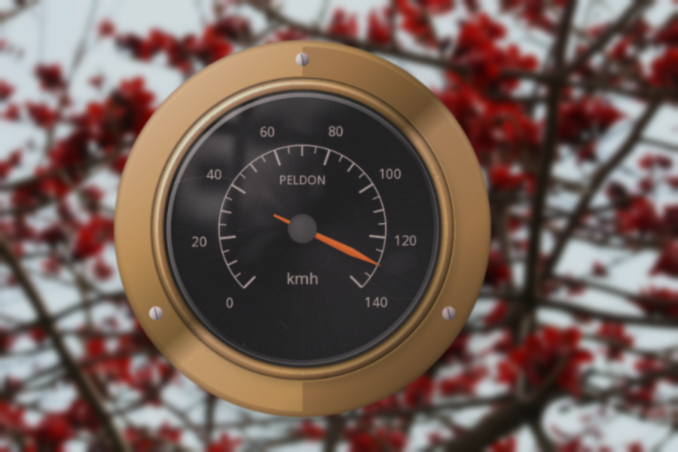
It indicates 130 km/h
